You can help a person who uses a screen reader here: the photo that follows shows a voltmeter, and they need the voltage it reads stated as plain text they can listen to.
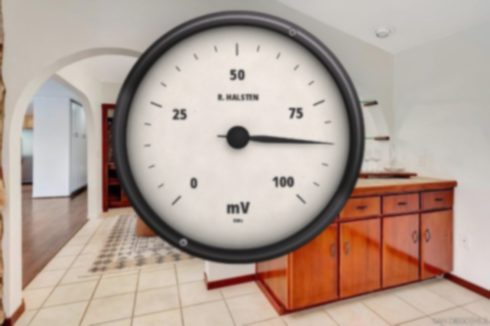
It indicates 85 mV
